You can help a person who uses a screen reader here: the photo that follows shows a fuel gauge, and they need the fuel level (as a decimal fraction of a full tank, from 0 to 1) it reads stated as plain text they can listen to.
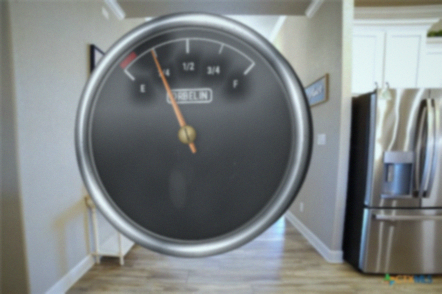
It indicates 0.25
